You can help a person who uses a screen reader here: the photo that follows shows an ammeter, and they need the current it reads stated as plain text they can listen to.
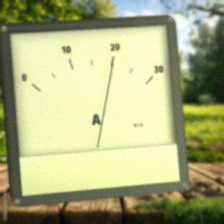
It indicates 20 A
